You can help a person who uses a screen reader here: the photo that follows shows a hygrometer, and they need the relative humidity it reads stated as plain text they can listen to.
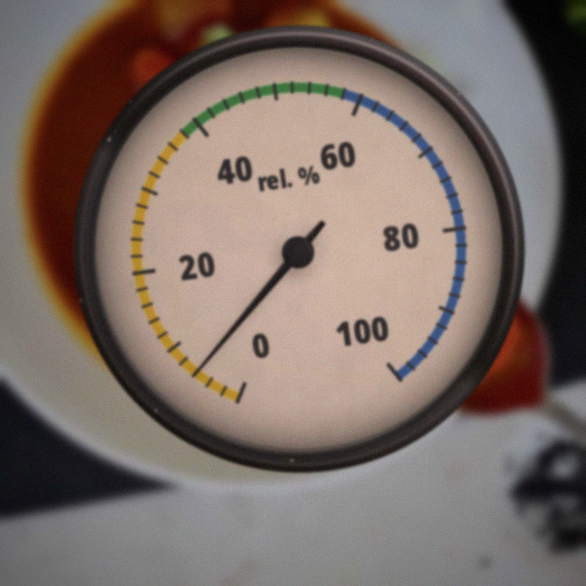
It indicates 6 %
